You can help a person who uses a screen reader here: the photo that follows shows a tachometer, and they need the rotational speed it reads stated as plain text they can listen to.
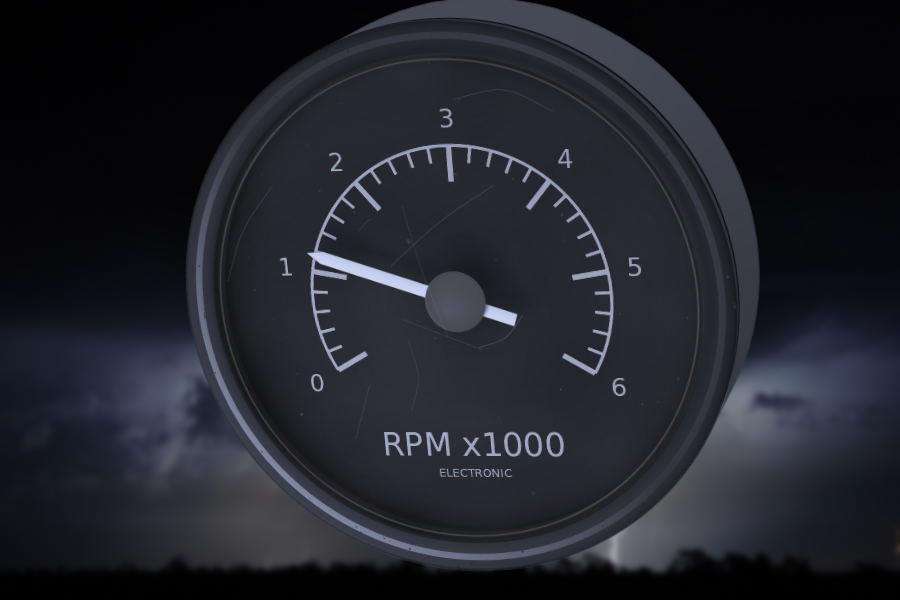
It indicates 1200 rpm
